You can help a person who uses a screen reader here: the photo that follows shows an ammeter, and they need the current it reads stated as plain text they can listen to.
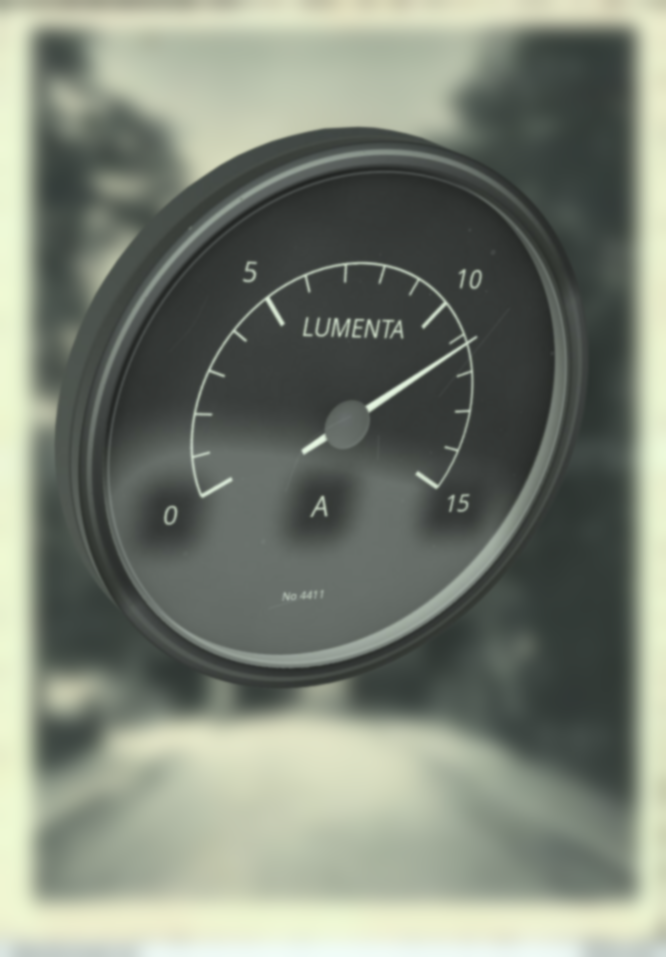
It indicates 11 A
